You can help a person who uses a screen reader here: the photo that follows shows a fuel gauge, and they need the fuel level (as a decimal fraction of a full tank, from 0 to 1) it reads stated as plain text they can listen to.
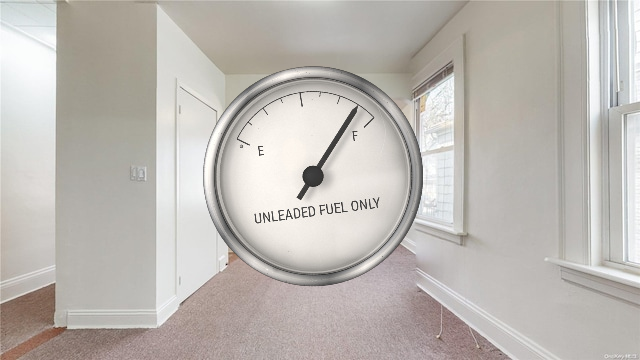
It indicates 0.875
